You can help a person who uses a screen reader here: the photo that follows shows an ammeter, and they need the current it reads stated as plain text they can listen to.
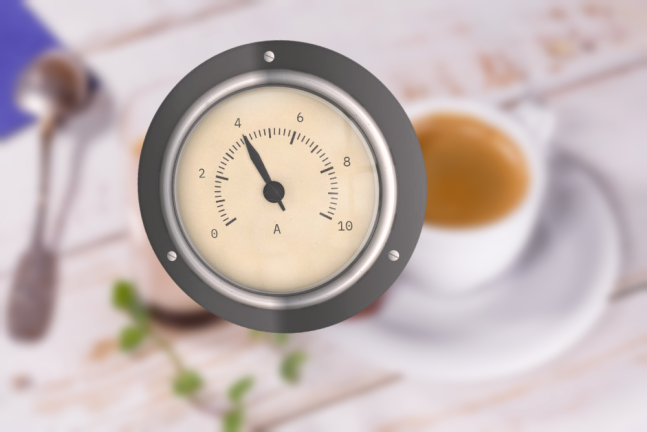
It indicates 4 A
